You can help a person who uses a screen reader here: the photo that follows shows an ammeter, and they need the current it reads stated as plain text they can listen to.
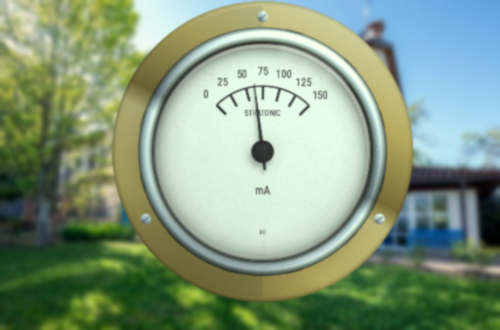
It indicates 62.5 mA
